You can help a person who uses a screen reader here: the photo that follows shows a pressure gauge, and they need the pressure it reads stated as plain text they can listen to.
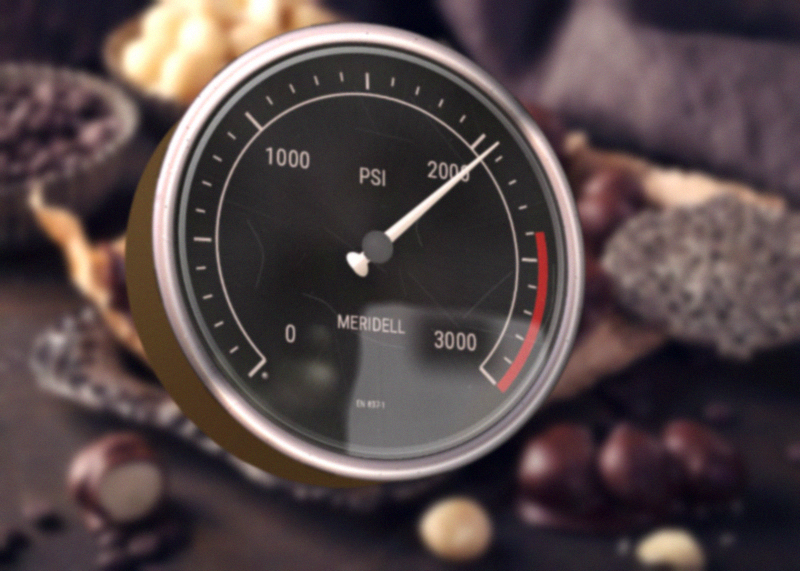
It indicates 2050 psi
